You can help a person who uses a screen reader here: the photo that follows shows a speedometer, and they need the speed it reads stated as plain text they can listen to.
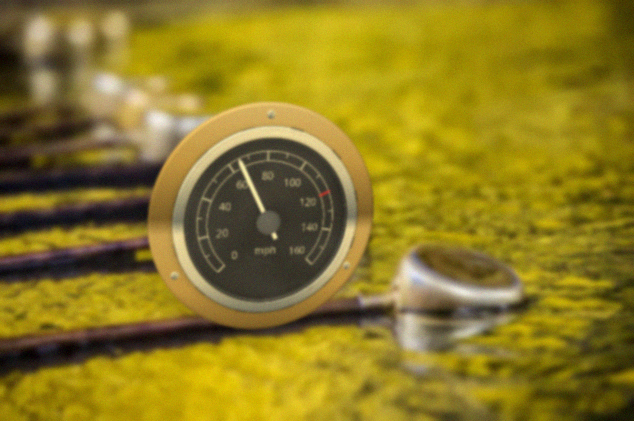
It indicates 65 mph
